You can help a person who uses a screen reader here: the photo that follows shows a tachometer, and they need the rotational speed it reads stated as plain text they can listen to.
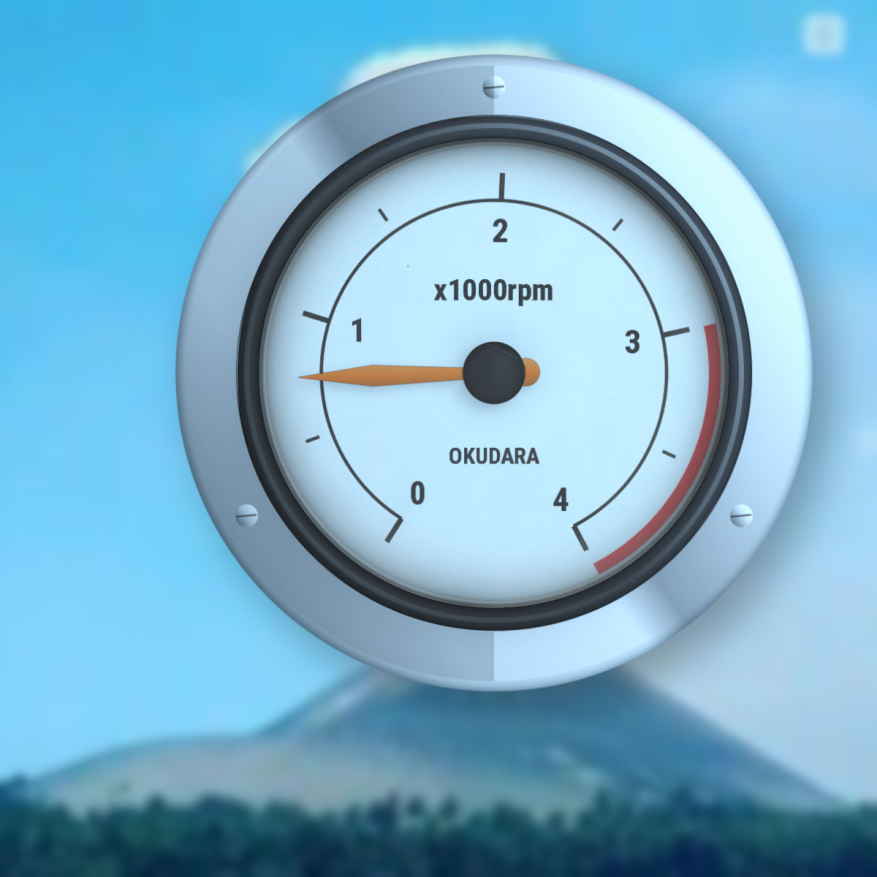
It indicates 750 rpm
